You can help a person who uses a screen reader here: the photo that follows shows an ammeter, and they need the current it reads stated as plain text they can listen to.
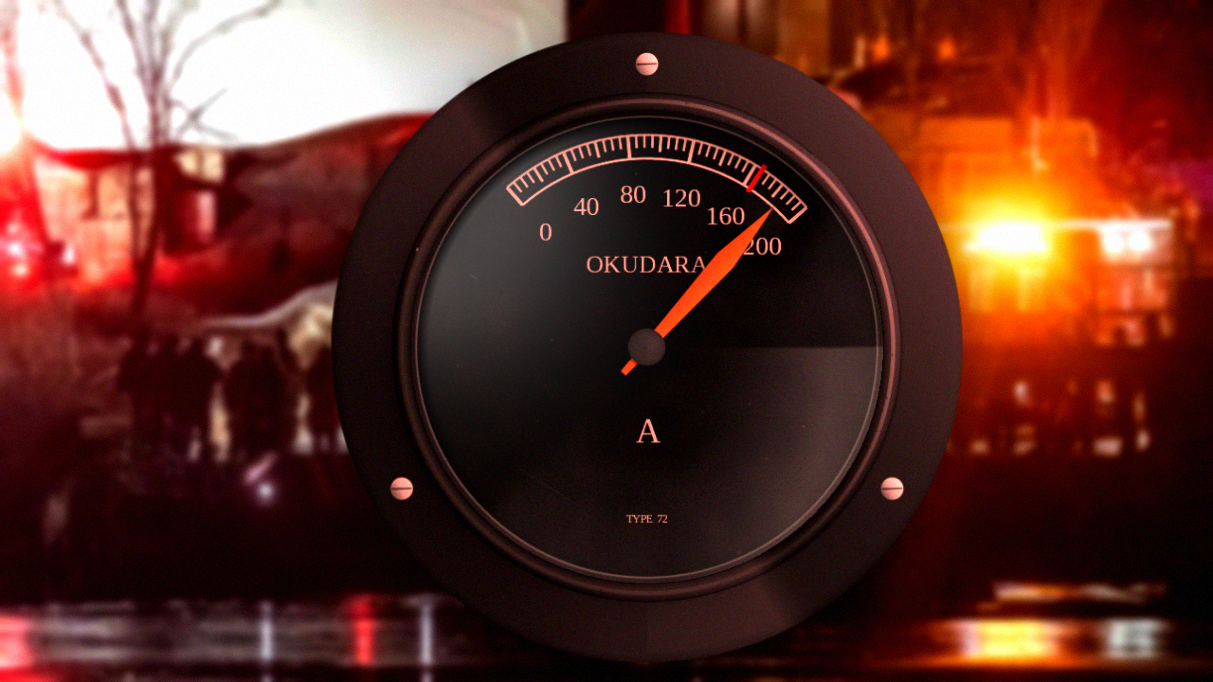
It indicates 185 A
